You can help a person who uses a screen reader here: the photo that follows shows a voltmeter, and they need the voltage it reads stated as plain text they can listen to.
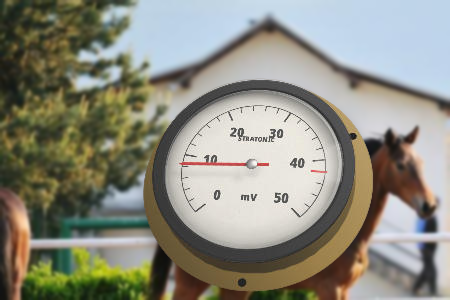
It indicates 8 mV
